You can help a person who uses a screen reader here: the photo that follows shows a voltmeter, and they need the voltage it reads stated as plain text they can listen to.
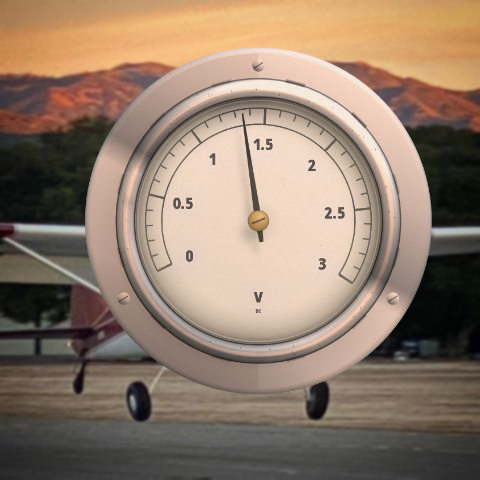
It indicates 1.35 V
